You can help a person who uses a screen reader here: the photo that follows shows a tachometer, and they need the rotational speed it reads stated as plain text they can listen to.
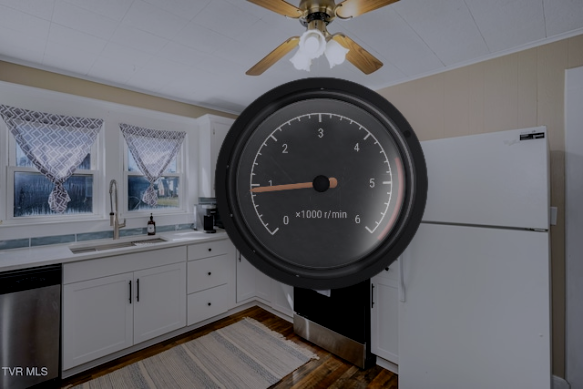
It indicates 900 rpm
